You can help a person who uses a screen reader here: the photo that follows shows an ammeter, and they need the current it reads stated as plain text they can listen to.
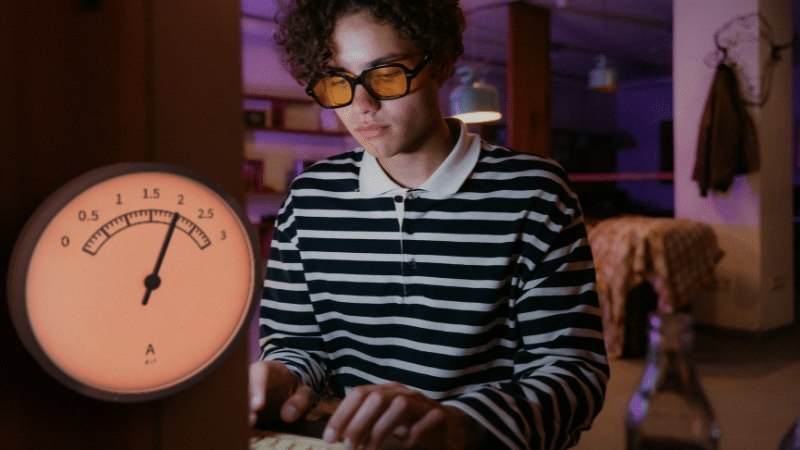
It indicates 2 A
